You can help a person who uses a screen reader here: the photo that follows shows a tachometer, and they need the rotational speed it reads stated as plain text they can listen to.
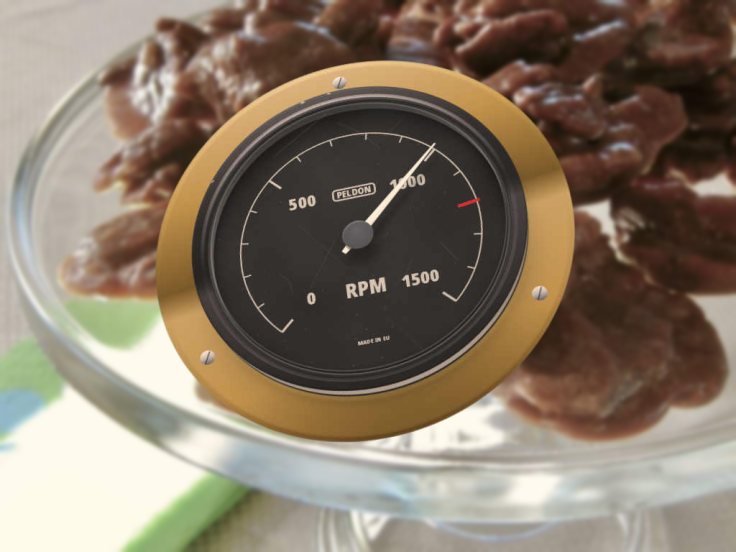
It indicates 1000 rpm
